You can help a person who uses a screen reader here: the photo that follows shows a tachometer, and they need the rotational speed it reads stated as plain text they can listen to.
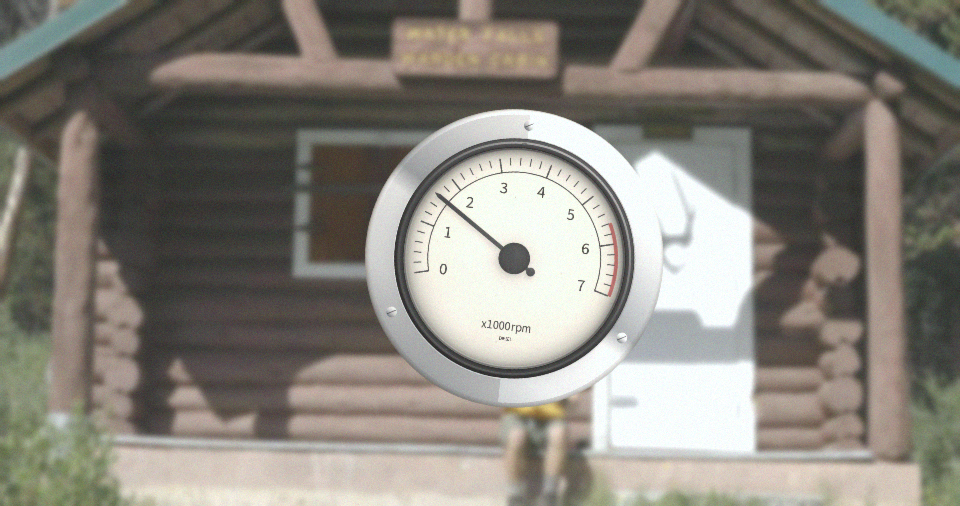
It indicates 1600 rpm
